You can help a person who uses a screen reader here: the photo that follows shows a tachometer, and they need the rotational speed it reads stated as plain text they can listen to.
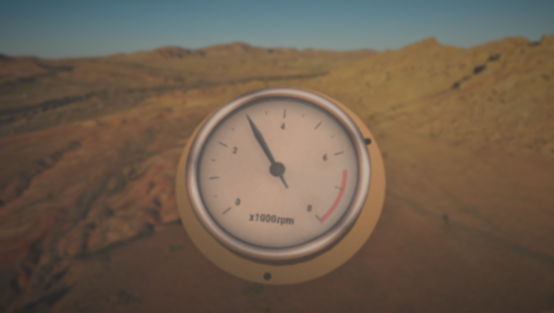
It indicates 3000 rpm
